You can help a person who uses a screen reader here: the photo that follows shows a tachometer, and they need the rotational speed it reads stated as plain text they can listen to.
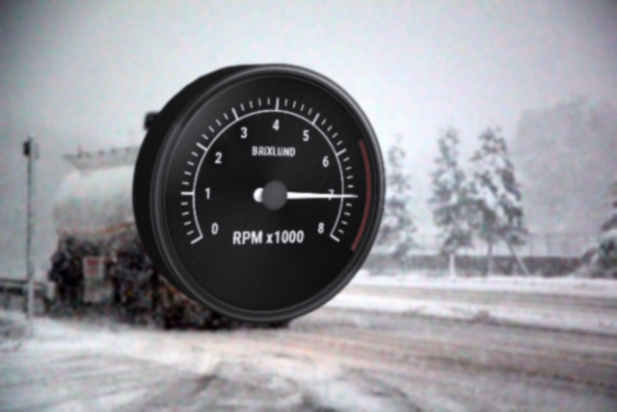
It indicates 7000 rpm
